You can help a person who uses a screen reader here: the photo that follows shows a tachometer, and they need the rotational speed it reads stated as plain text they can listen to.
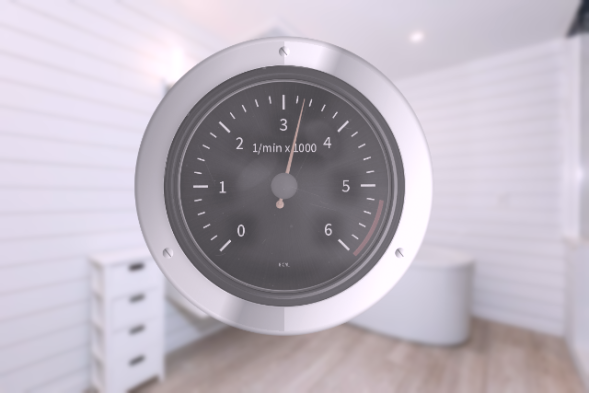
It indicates 3300 rpm
